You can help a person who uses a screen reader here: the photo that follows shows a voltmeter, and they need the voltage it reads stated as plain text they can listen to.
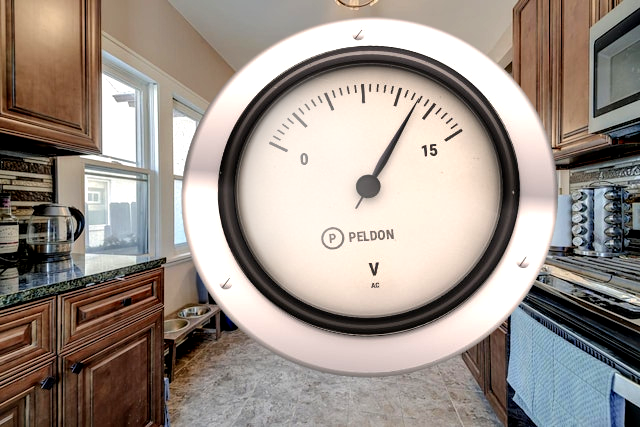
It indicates 11.5 V
